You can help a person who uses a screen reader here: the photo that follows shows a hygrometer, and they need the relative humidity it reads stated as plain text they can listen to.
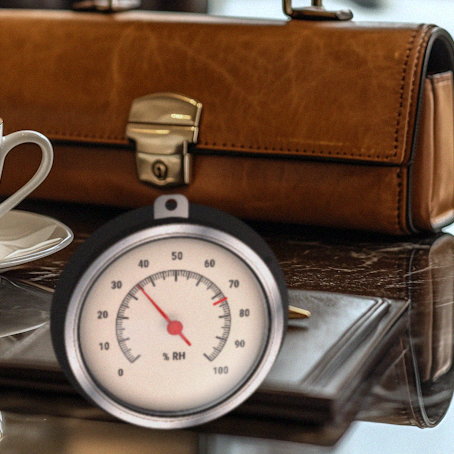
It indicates 35 %
